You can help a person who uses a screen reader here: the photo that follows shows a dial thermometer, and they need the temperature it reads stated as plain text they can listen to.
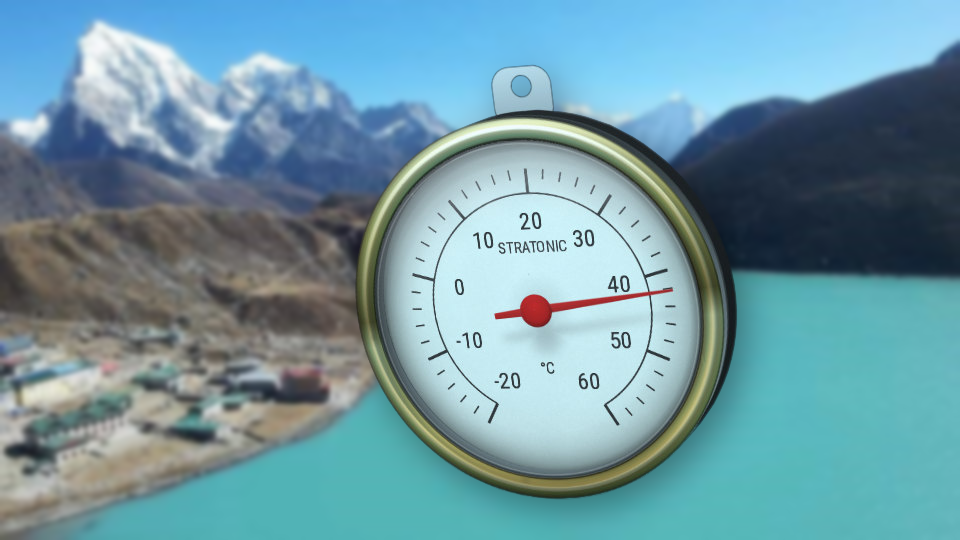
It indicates 42 °C
